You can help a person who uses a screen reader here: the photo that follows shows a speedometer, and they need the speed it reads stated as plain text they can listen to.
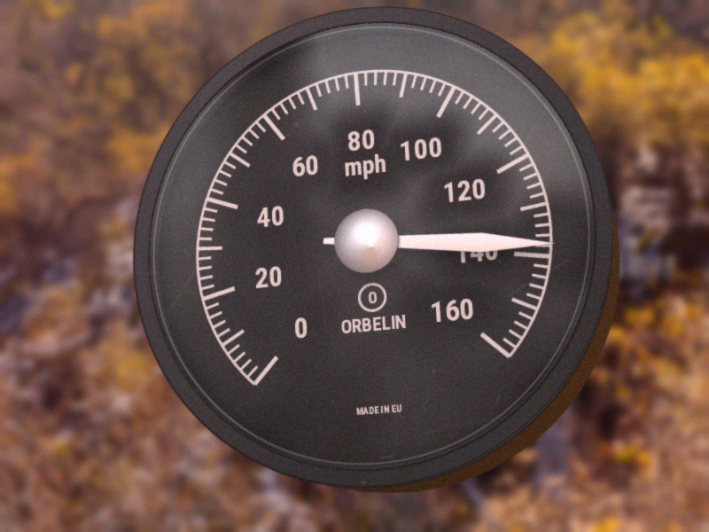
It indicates 138 mph
